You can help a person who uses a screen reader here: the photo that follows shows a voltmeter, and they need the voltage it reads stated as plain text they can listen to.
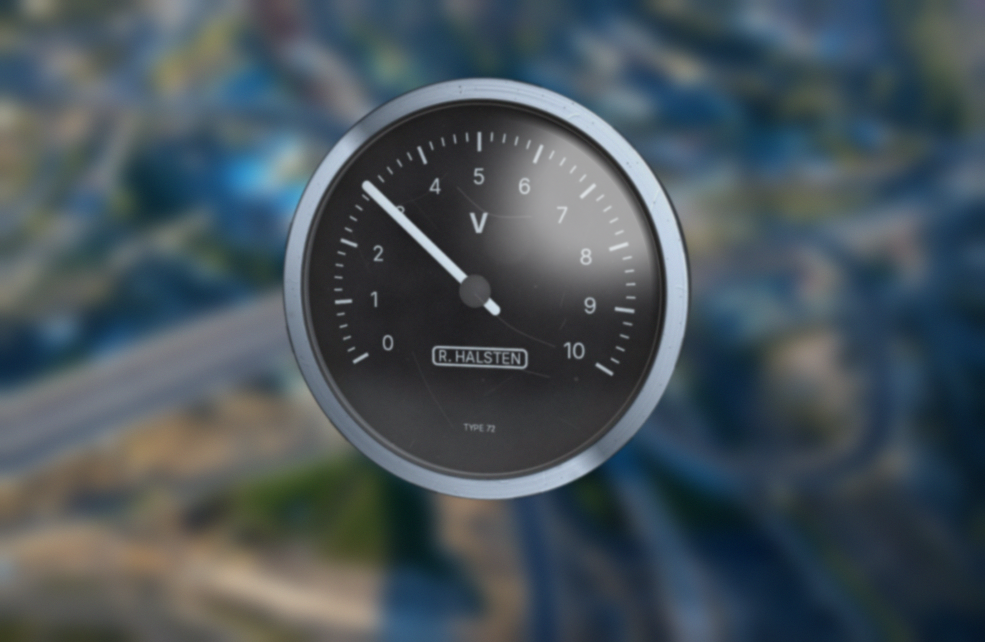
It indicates 3 V
